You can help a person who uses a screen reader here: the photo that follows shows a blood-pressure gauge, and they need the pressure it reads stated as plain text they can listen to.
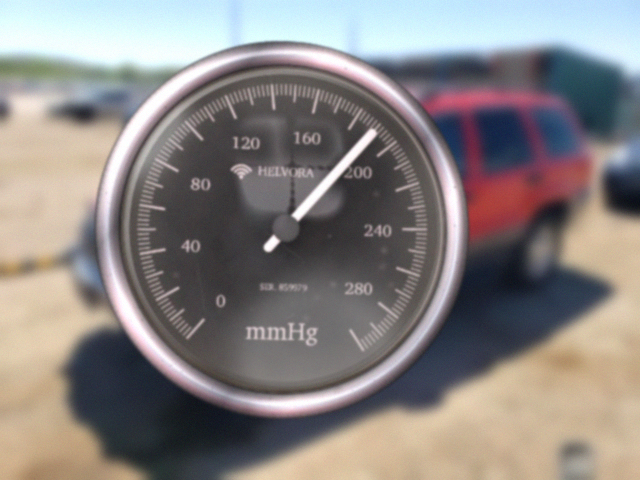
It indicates 190 mmHg
